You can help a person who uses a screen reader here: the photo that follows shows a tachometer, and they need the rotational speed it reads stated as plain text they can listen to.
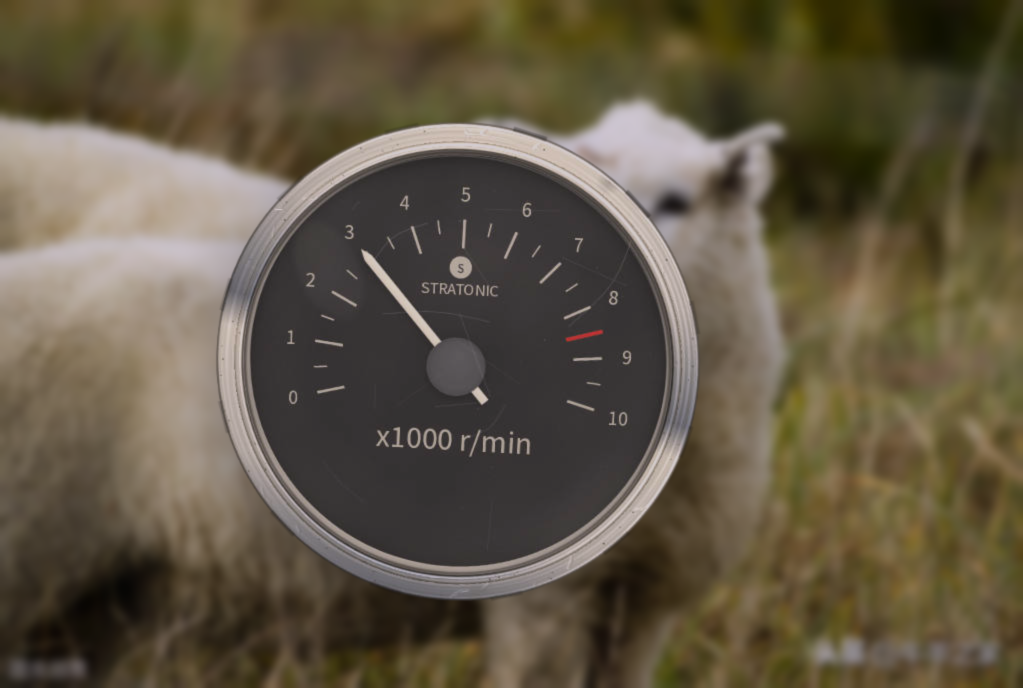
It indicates 3000 rpm
